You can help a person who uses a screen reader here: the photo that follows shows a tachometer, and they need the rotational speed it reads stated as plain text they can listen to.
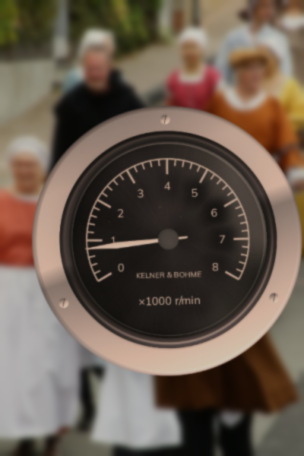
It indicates 800 rpm
